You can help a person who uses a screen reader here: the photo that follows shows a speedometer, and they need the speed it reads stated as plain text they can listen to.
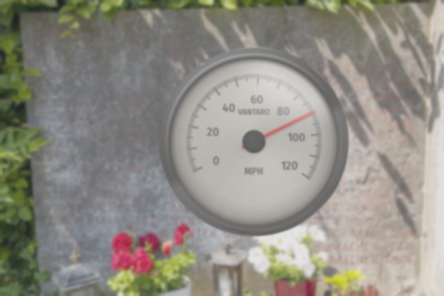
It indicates 90 mph
